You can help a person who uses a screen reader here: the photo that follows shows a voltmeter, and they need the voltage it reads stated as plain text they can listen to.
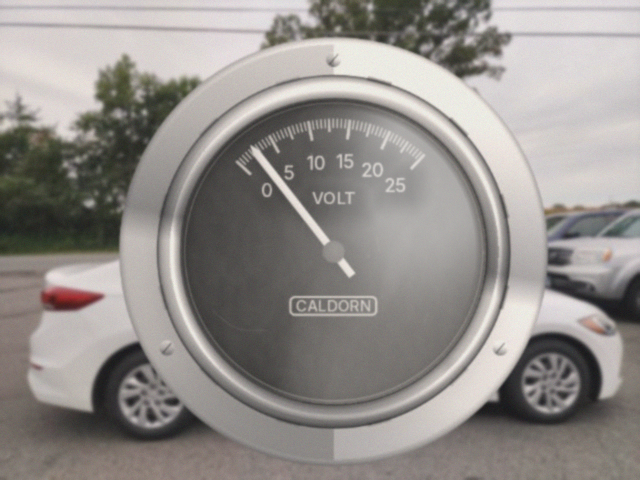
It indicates 2.5 V
